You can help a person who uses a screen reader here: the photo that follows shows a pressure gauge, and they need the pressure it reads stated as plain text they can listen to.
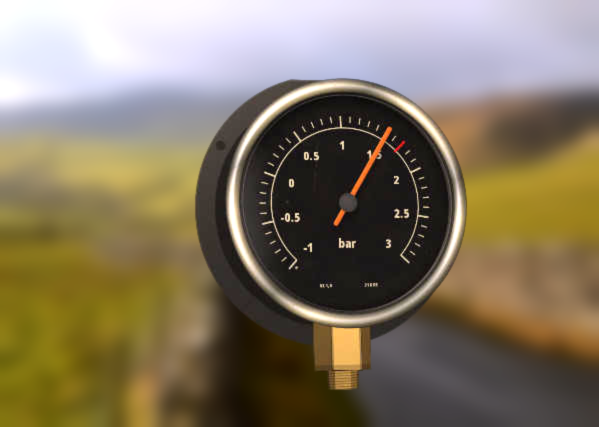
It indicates 1.5 bar
